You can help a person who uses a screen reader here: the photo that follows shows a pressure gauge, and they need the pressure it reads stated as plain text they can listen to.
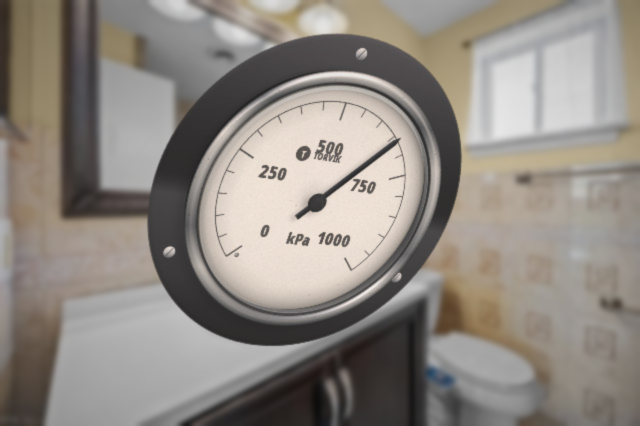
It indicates 650 kPa
